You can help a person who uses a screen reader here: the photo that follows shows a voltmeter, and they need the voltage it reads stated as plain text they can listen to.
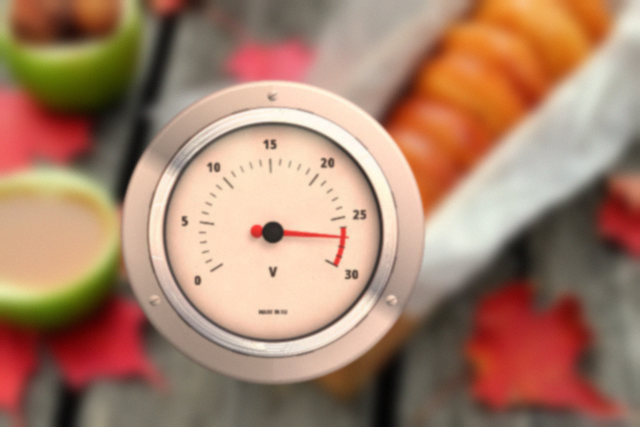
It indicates 27 V
